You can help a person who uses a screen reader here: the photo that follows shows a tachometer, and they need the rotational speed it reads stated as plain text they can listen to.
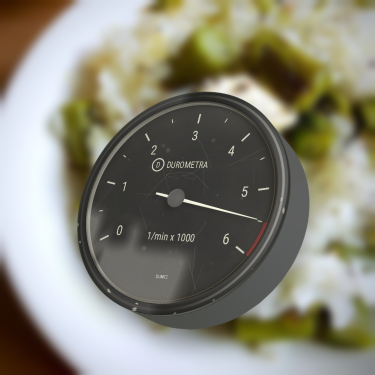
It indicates 5500 rpm
